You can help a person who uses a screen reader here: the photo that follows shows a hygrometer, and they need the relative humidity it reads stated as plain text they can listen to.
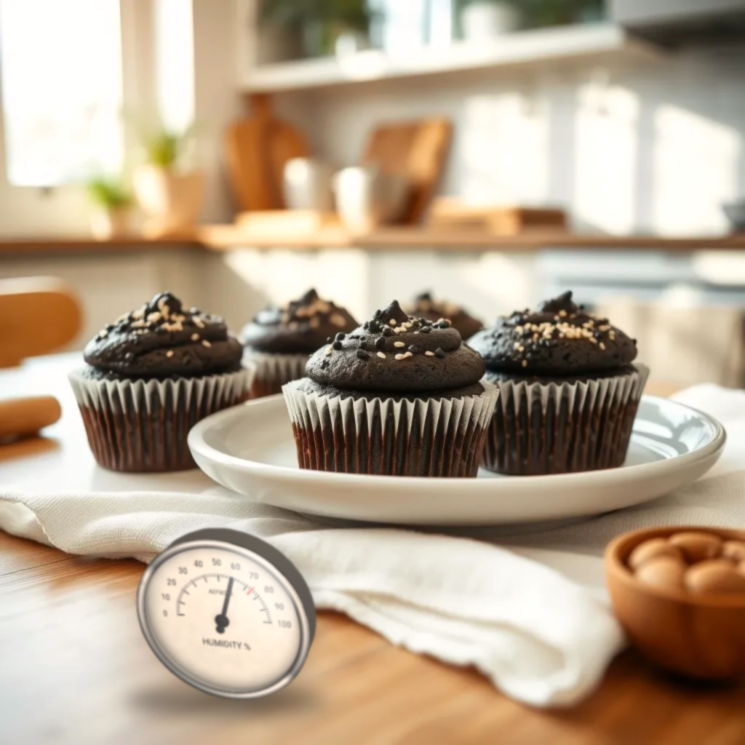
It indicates 60 %
